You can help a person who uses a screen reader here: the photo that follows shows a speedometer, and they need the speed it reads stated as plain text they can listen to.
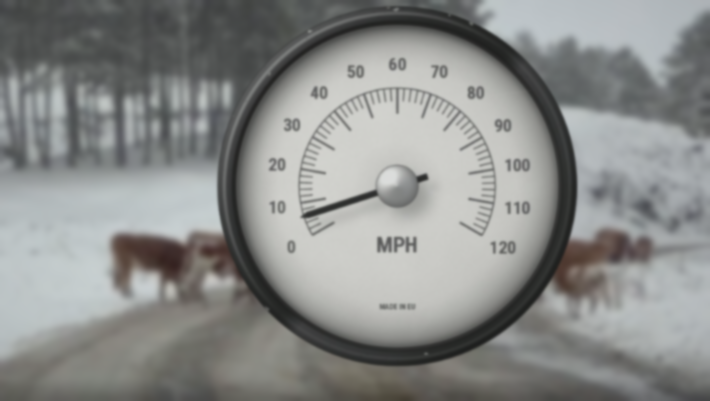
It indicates 6 mph
